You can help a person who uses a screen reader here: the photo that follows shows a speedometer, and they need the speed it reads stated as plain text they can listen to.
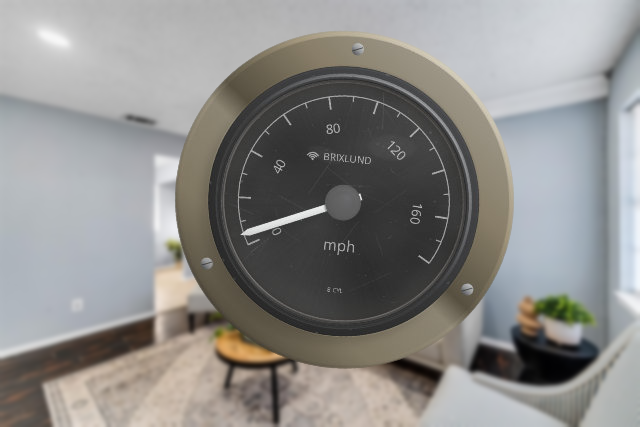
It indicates 5 mph
